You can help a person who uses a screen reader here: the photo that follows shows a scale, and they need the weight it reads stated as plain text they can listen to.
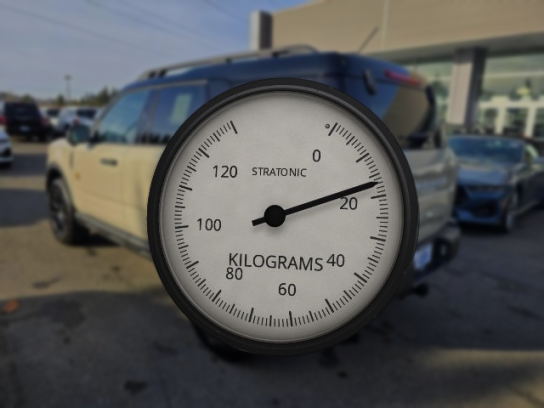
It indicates 17 kg
